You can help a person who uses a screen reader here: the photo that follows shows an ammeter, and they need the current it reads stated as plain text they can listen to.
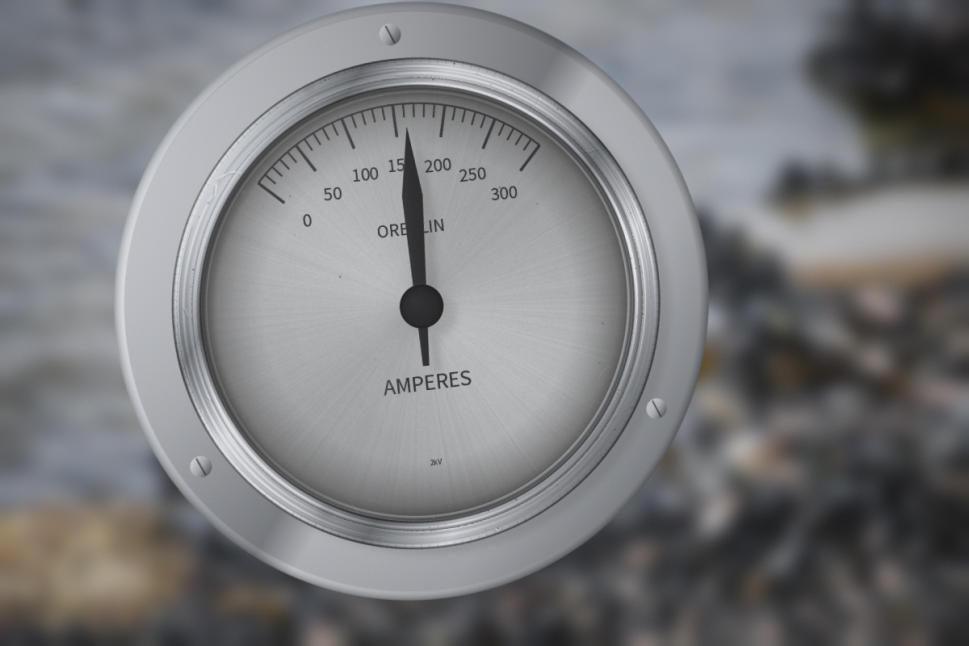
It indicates 160 A
